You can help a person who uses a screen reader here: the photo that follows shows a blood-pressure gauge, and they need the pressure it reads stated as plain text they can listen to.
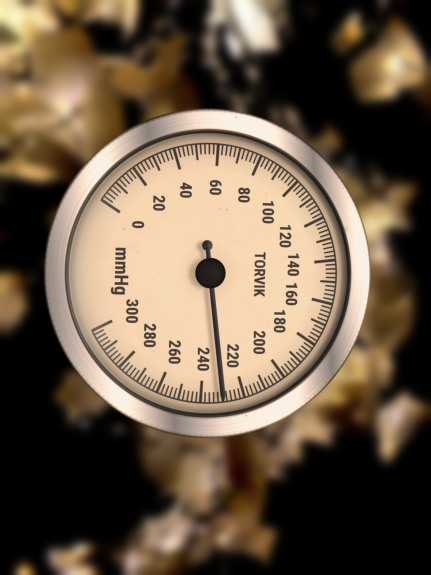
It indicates 230 mmHg
